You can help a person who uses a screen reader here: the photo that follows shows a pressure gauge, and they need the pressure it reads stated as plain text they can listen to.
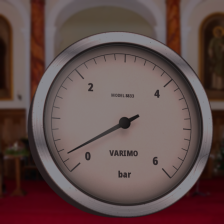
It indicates 0.3 bar
